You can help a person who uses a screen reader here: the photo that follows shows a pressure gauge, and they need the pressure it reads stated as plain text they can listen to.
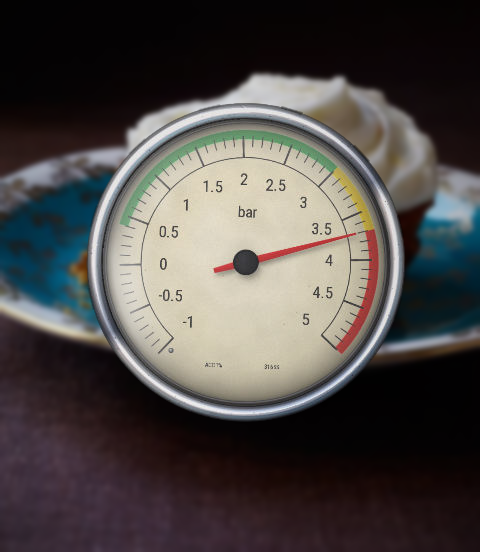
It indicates 3.7 bar
